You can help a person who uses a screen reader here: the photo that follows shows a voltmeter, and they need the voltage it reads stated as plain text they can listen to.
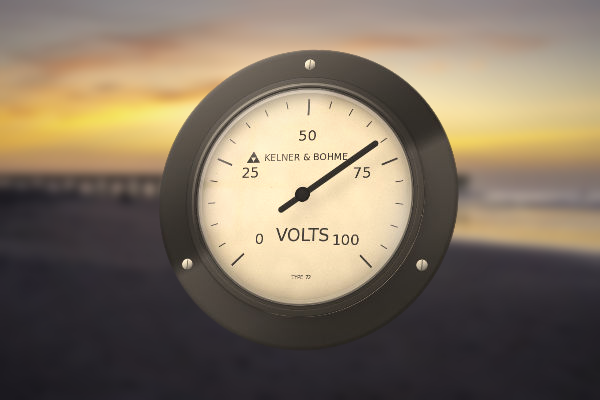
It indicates 70 V
